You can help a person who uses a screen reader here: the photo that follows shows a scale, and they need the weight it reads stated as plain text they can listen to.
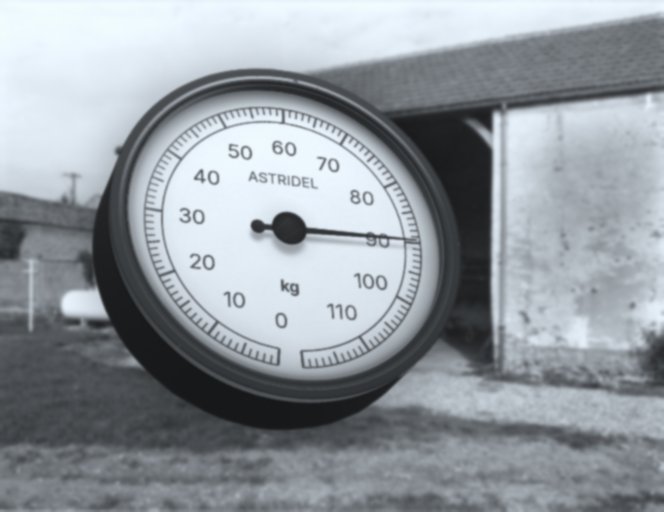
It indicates 90 kg
